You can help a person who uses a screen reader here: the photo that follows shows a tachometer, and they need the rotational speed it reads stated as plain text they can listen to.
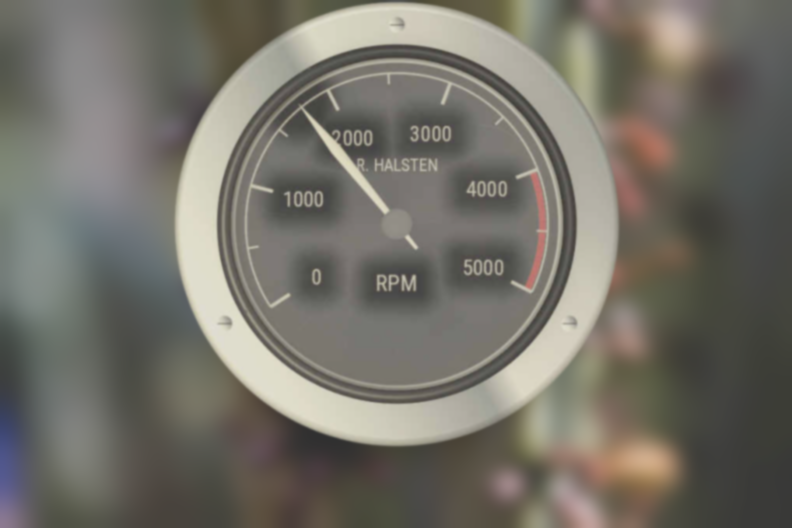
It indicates 1750 rpm
